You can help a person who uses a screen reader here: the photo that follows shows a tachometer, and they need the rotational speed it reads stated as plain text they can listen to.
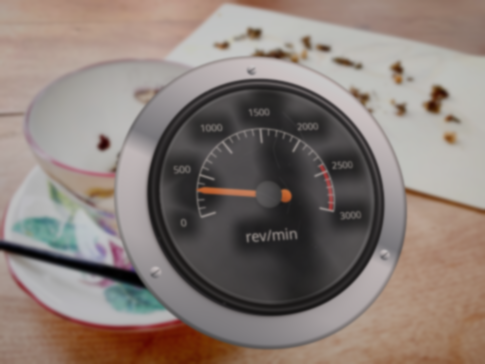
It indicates 300 rpm
